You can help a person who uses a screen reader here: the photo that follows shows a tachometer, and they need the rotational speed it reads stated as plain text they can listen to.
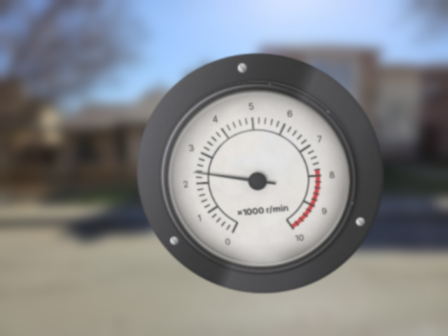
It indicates 2400 rpm
